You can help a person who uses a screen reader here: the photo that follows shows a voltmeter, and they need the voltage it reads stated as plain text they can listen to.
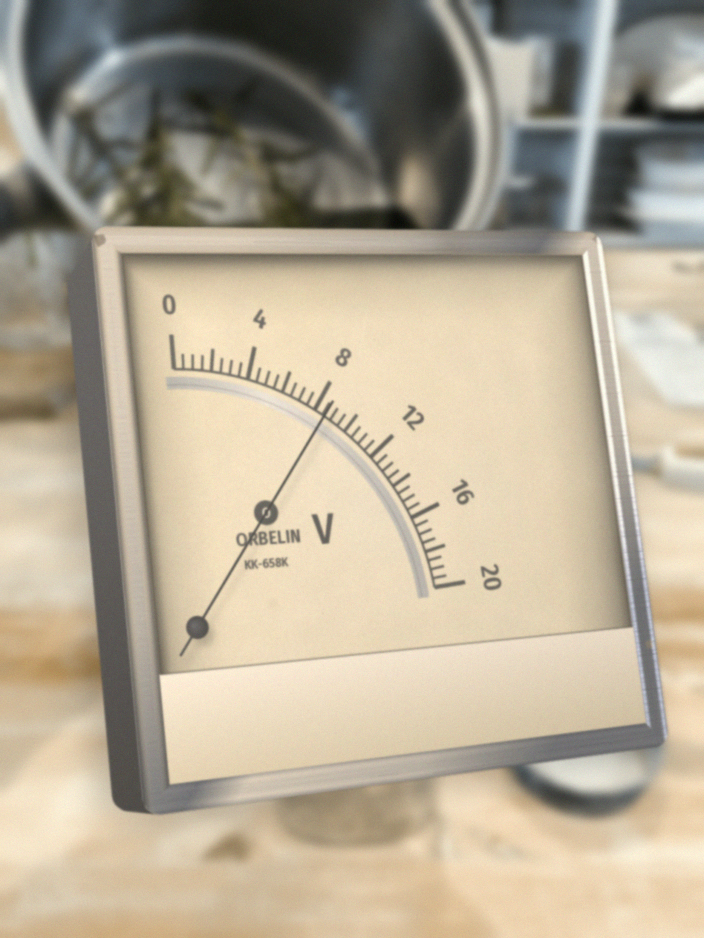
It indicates 8.5 V
